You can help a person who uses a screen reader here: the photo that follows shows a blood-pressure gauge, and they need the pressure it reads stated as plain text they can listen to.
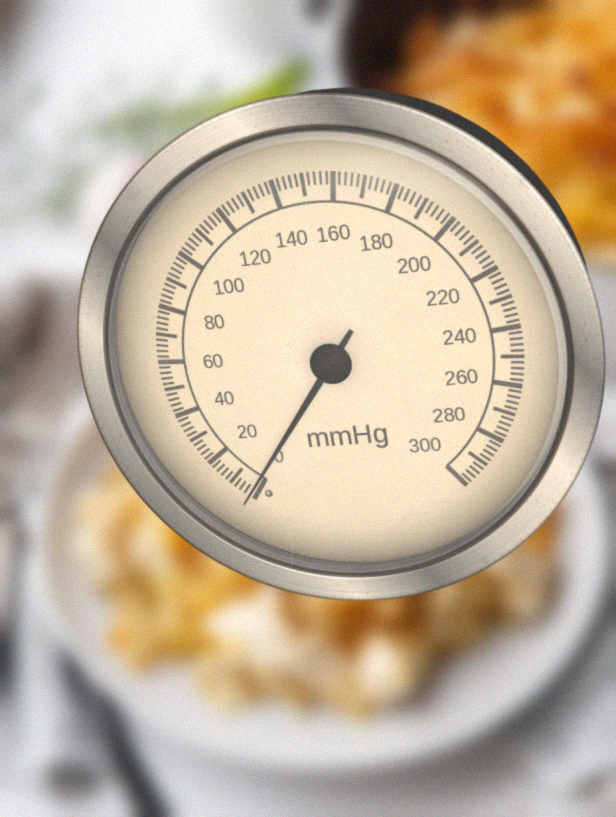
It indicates 2 mmHg
